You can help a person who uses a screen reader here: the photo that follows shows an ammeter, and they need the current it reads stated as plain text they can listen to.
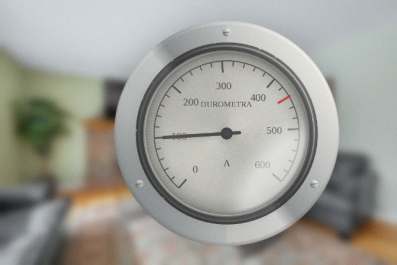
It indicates 100 A
